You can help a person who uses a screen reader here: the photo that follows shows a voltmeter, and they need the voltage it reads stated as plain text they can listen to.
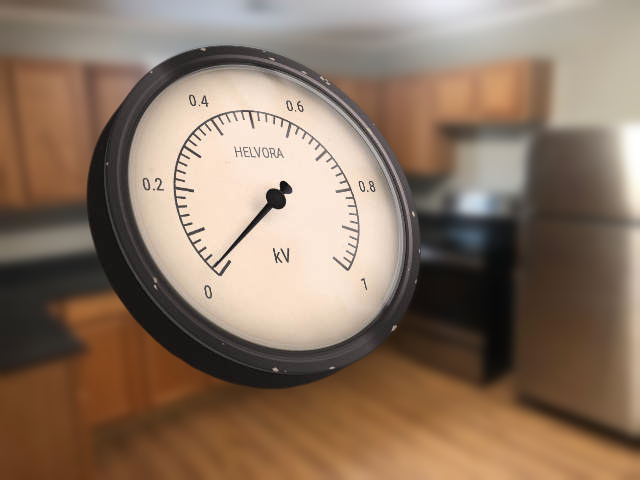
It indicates 0.02 kV
